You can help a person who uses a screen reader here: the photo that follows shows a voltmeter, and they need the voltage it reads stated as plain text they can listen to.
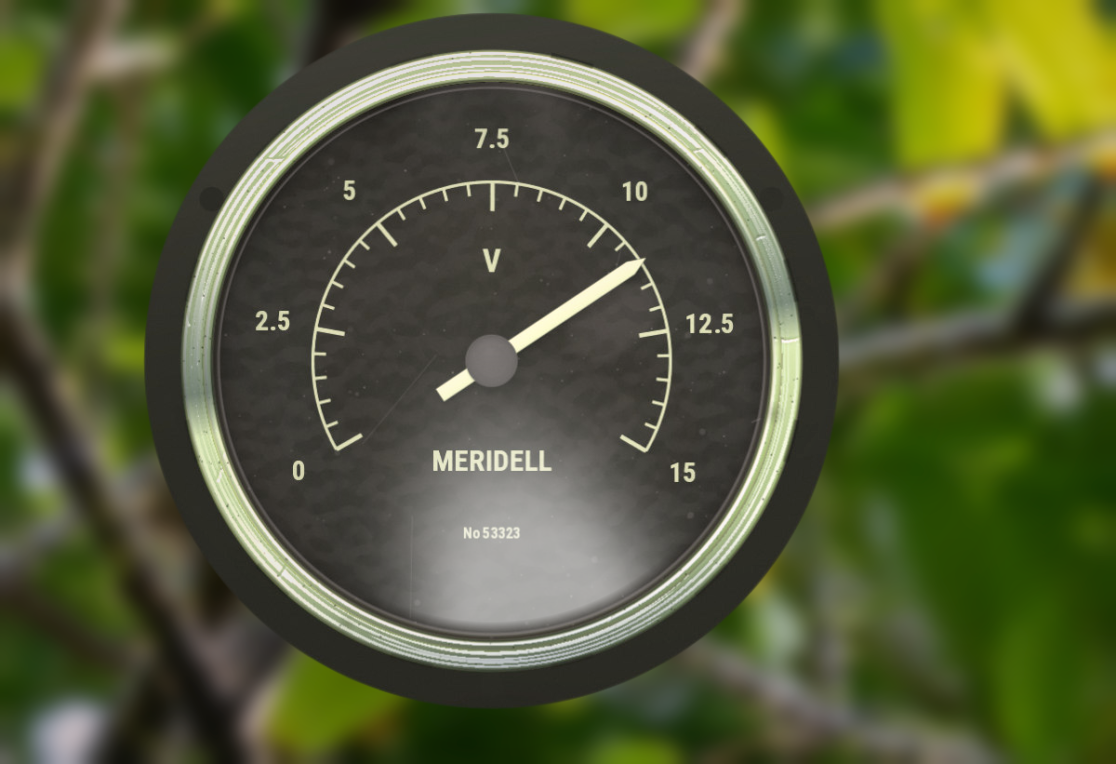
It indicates 11 V
